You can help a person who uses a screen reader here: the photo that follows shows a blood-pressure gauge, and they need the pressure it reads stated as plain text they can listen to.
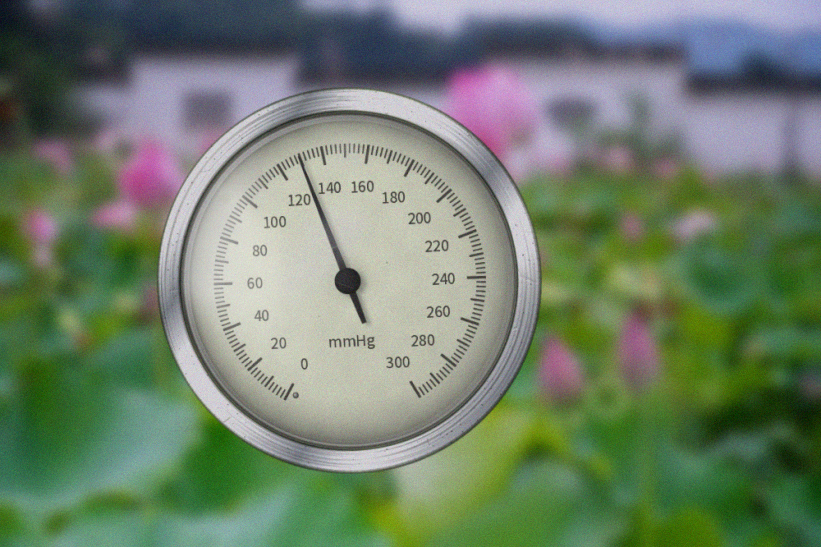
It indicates 130 mmHg
